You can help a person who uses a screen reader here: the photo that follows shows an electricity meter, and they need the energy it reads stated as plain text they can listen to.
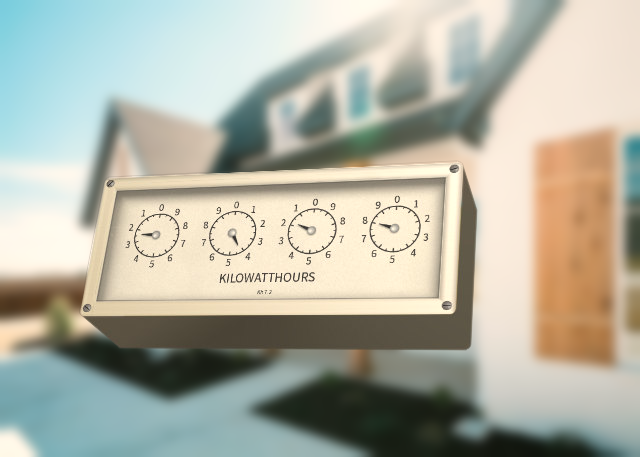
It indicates 2418 kWh
